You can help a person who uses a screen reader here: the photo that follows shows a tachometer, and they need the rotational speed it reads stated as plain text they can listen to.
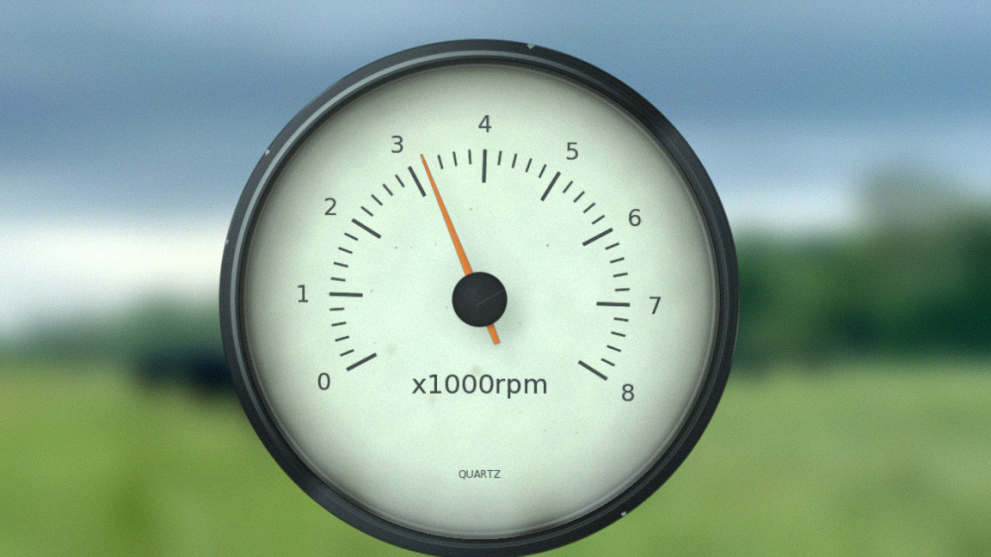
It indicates 3200 rpm
